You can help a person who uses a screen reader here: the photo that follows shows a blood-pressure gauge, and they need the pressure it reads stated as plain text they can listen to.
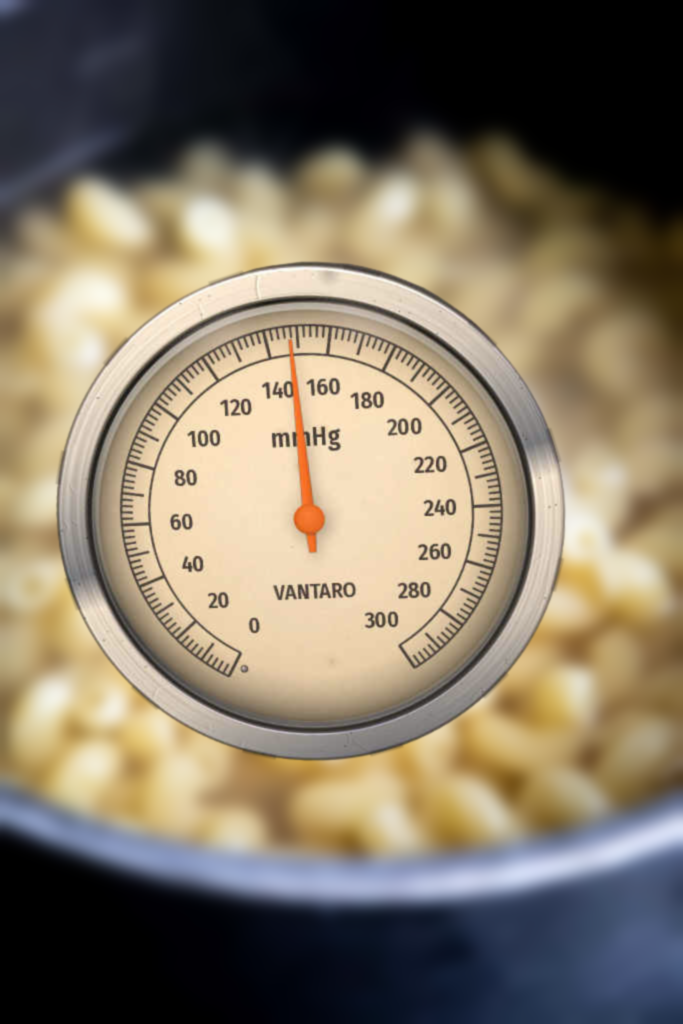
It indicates 148 mmHg
